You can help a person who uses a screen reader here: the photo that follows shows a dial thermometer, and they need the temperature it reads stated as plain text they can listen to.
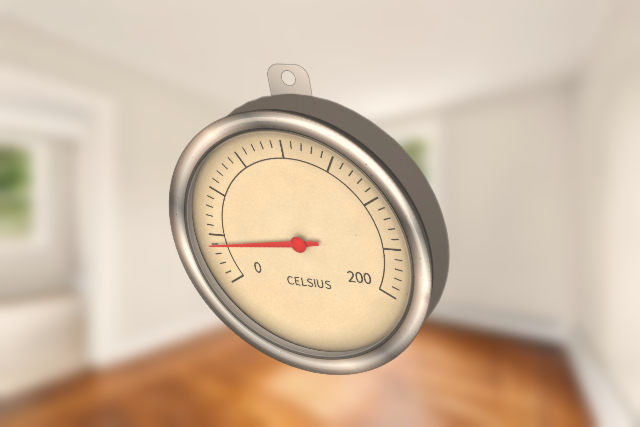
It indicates 20 °C
